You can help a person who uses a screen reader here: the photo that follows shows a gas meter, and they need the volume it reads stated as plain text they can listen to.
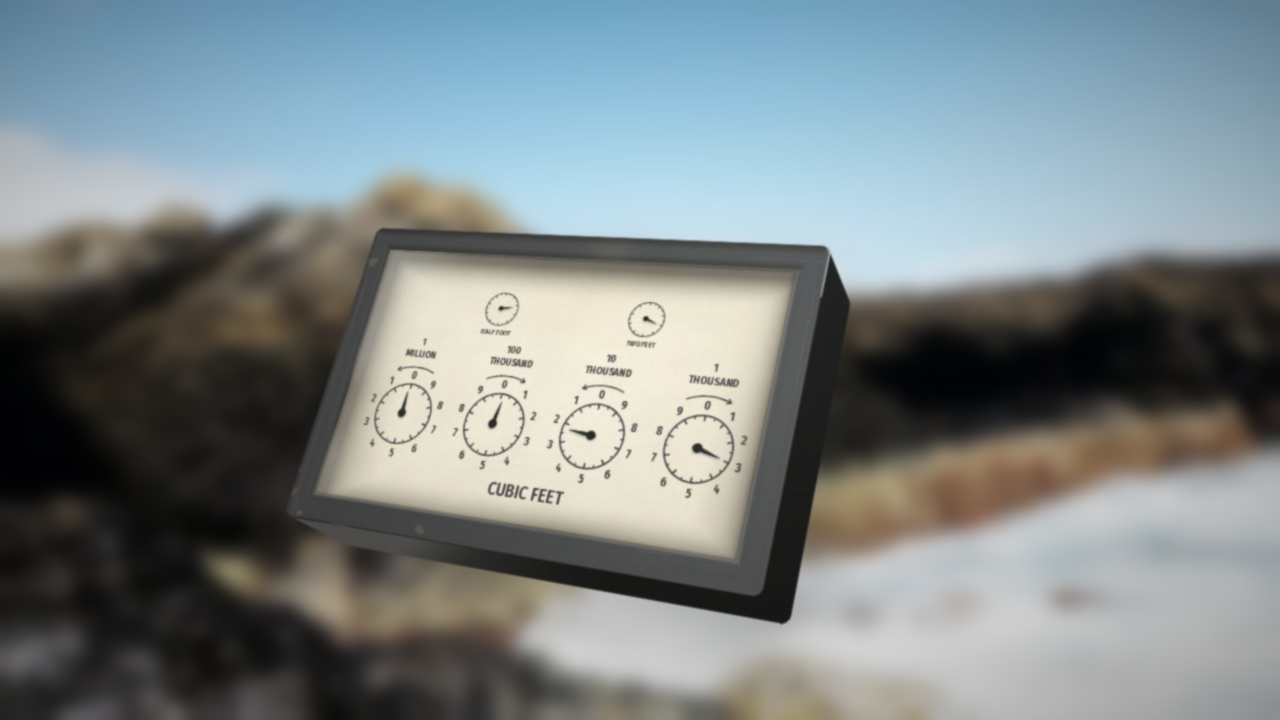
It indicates 2300 ft³
